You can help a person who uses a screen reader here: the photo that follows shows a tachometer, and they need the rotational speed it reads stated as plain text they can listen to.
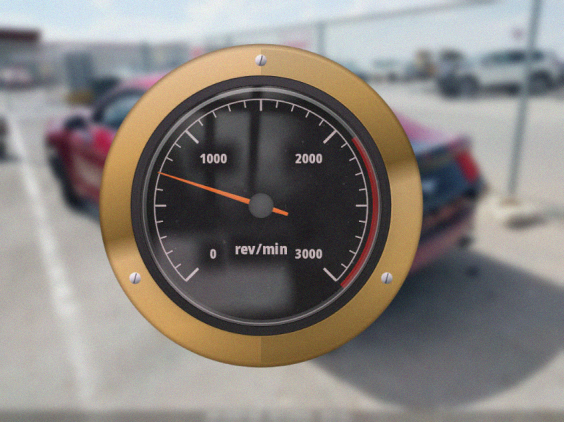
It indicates 700 rpm
